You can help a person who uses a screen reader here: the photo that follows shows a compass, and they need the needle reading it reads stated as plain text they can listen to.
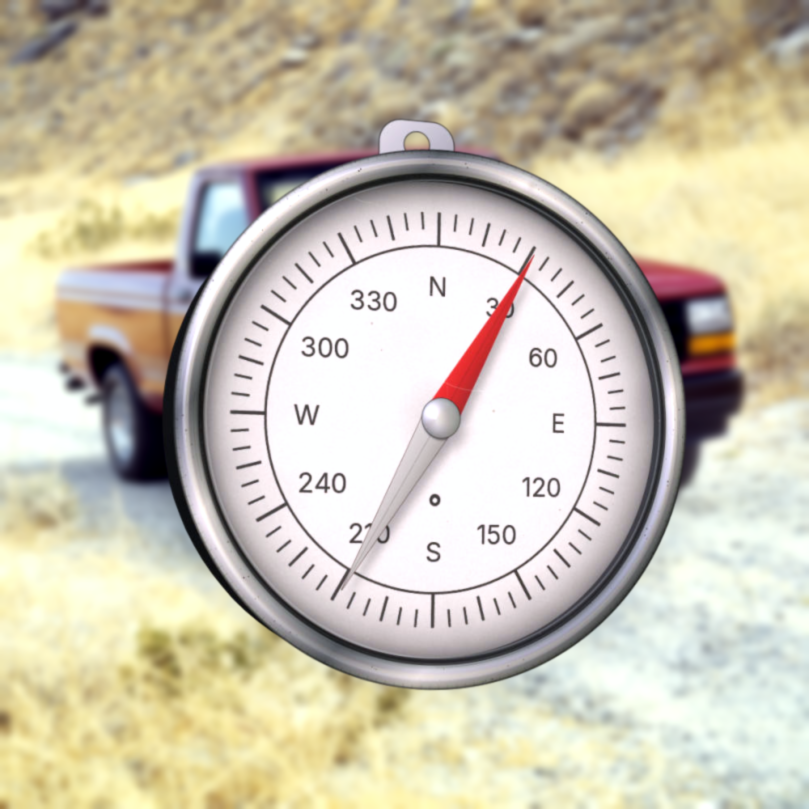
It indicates 30 °
